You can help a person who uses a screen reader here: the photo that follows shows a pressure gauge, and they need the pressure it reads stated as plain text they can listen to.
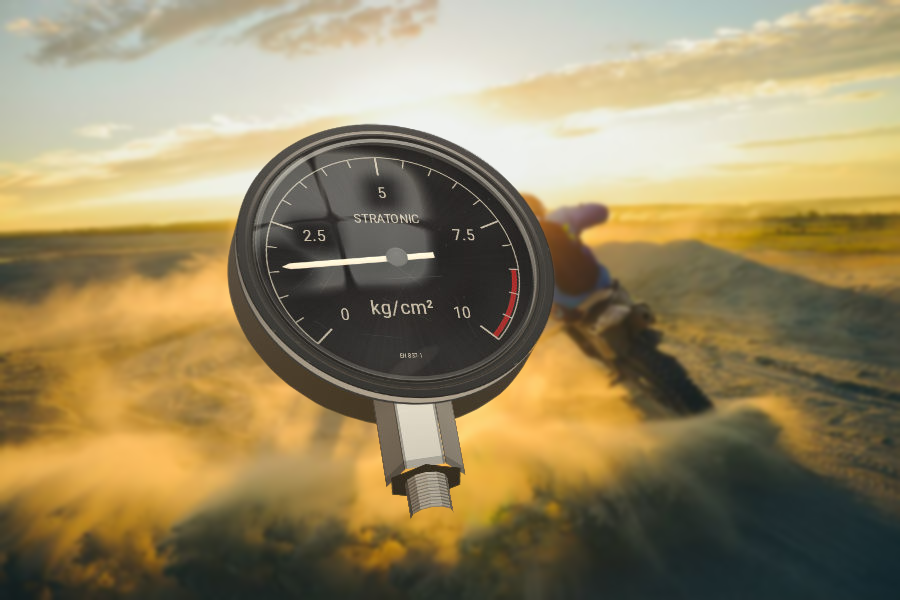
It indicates 1.5 kg/cm²
